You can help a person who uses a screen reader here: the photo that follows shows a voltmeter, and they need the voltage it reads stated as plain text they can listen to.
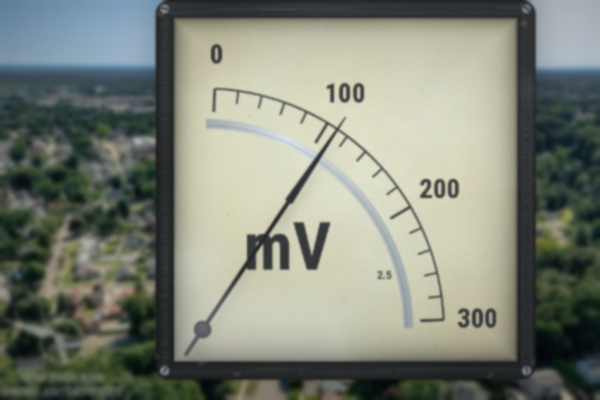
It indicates 110 mV
